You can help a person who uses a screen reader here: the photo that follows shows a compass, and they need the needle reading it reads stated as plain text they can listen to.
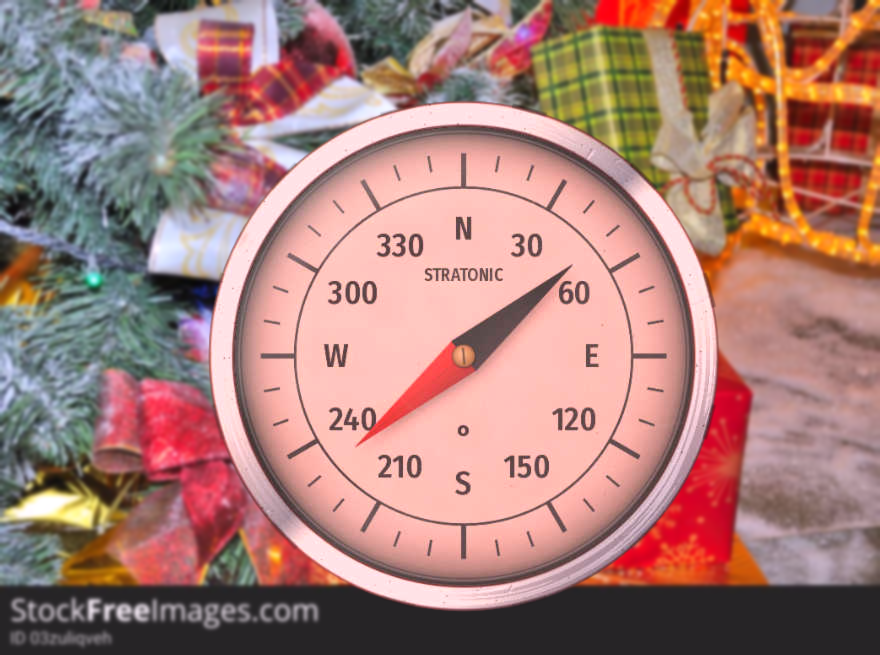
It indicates 230 °
